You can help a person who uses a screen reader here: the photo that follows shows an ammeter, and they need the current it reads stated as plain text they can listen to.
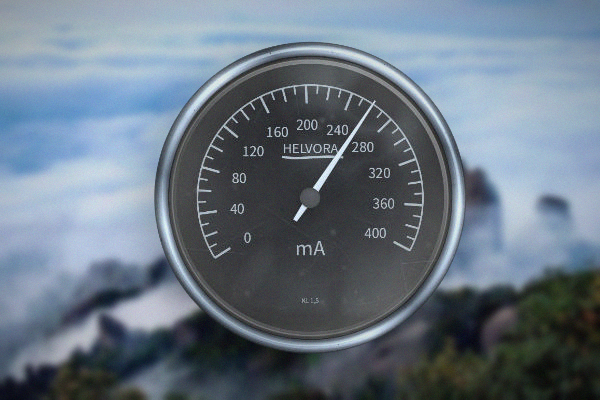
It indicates 260 mA
